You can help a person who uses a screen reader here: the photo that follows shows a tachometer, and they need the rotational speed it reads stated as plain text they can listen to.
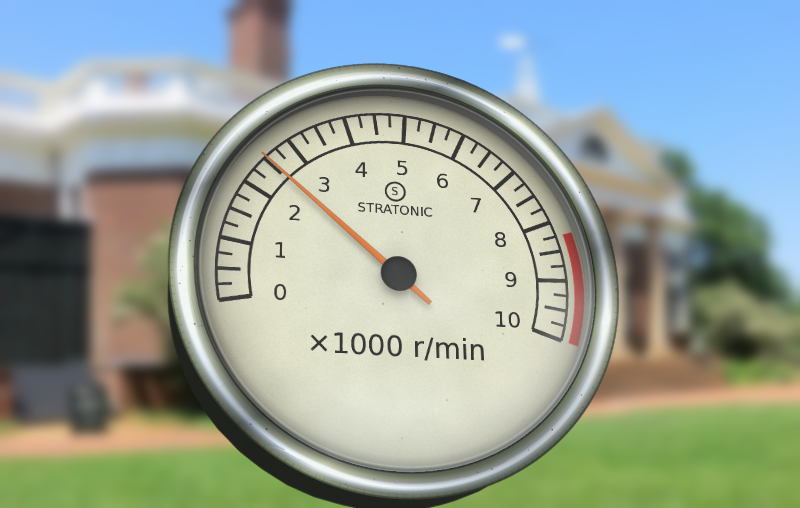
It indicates 2500 rpm
